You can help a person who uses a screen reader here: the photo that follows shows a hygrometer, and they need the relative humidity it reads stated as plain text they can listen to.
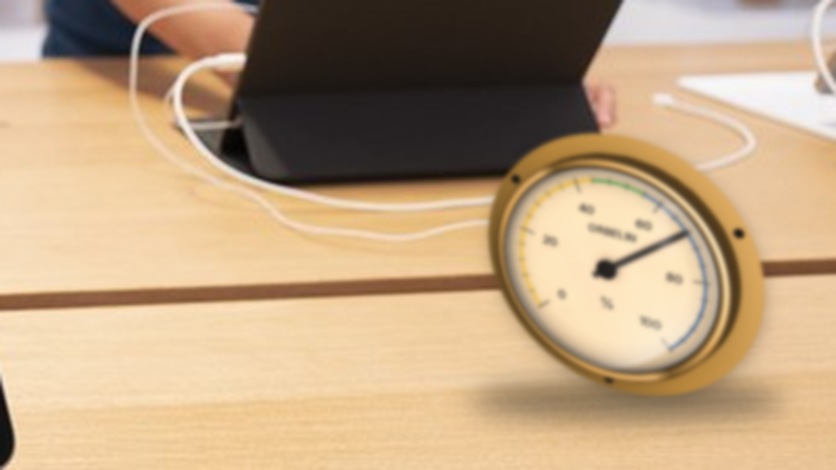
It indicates 68 %
